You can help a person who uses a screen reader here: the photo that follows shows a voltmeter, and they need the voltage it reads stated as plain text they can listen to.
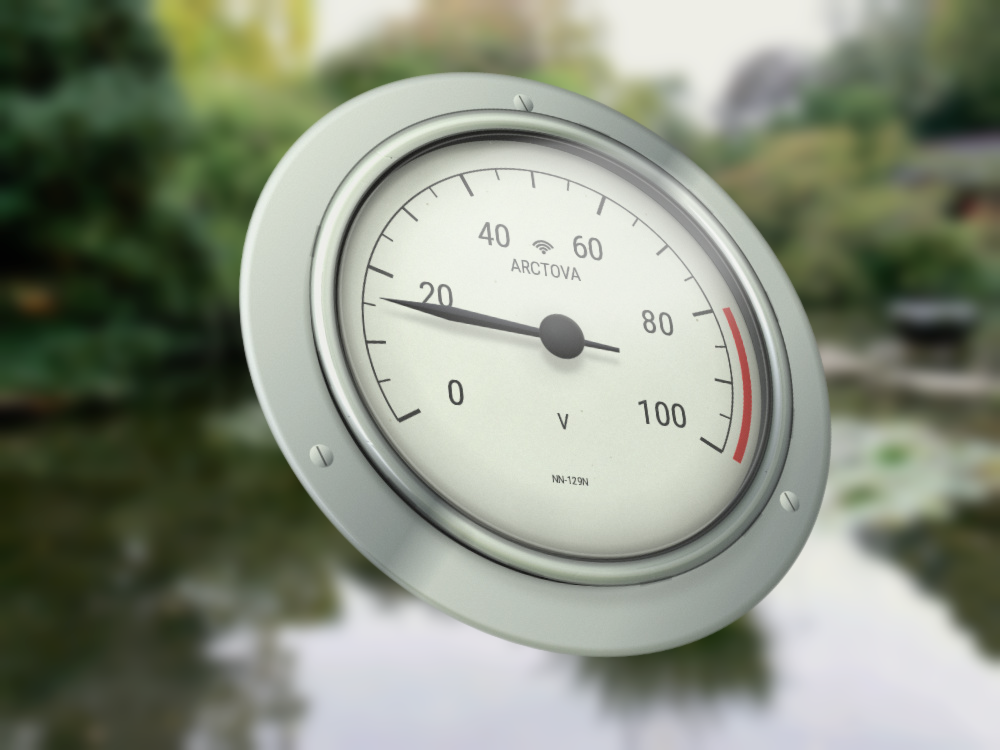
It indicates 15 V
